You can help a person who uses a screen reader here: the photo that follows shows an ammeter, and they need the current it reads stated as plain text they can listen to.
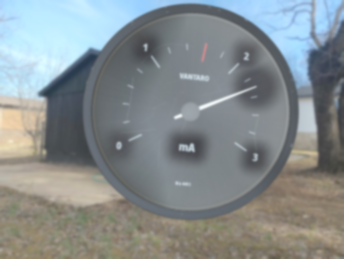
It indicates 2.3 mA
